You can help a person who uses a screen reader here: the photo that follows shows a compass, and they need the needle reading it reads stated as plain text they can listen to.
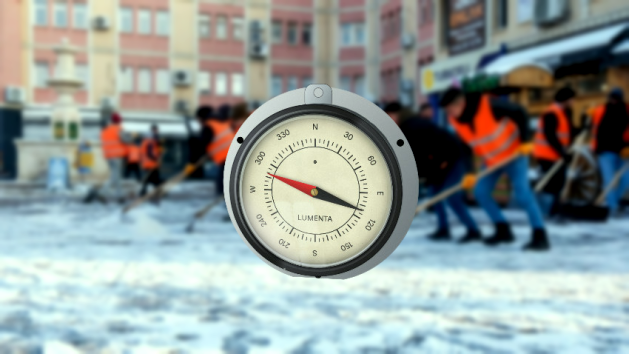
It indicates 290 °
